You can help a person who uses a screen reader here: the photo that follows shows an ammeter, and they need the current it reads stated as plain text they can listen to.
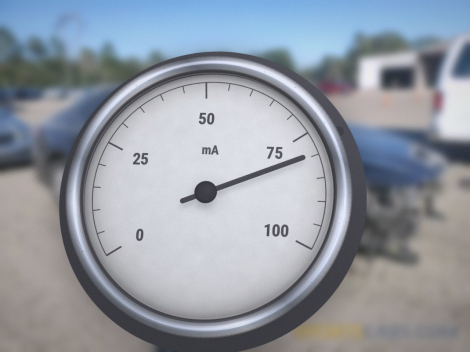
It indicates 80 mA
